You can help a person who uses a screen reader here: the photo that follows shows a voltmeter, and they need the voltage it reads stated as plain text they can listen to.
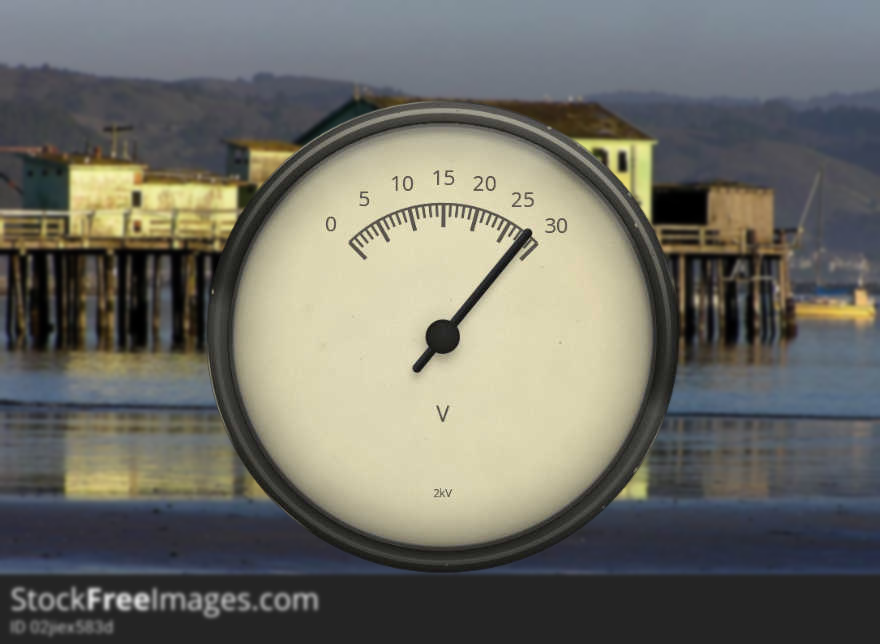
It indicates 28 V
